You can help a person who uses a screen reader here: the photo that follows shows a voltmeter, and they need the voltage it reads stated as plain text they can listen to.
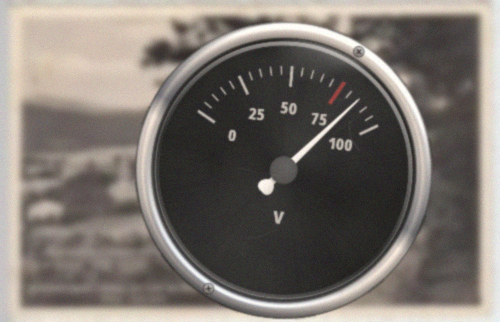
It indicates 85 V
